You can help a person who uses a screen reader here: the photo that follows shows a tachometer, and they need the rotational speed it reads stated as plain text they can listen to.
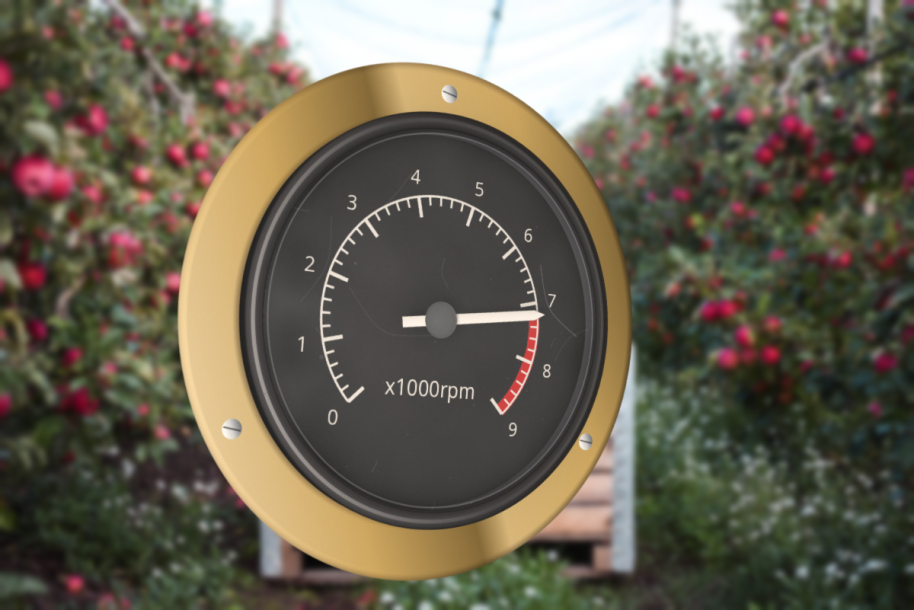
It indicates 7200 rpm
